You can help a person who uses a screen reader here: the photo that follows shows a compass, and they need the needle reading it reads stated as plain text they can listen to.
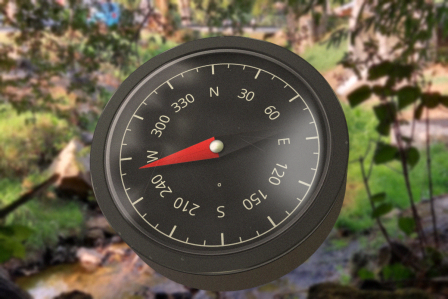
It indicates 260 °
